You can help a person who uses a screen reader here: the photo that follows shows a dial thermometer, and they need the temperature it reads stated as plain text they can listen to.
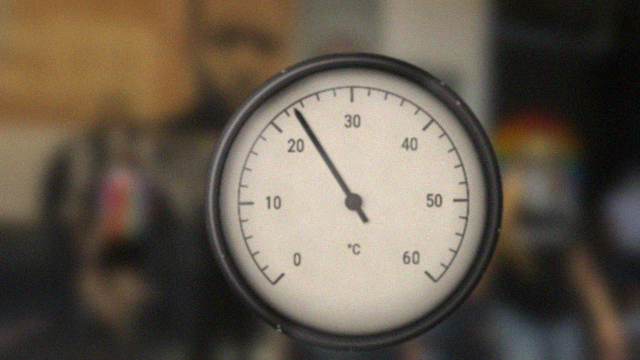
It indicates 23 °C
